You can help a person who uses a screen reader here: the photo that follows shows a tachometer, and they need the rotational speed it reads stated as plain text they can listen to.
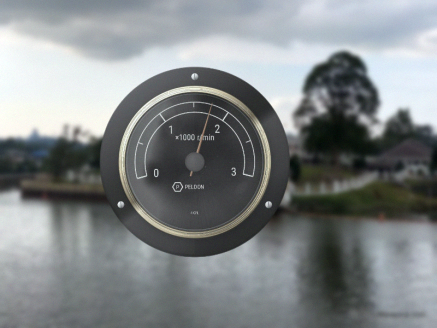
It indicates 1750 rpm
